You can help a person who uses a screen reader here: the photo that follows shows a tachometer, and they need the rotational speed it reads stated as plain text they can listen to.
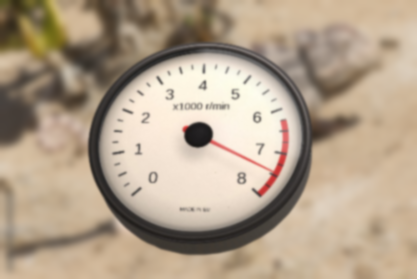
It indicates 7500 rpm
